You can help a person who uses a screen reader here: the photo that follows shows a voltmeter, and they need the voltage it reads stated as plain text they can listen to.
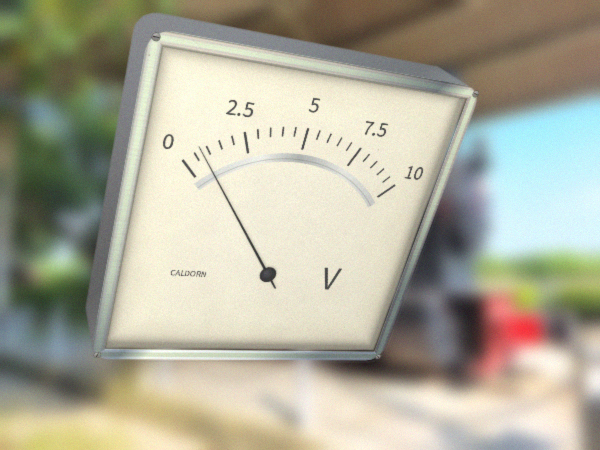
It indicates 0.75 V
